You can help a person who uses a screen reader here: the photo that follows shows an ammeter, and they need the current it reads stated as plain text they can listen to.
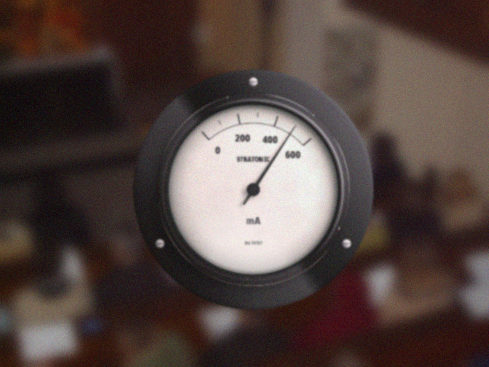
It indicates 500 mA
